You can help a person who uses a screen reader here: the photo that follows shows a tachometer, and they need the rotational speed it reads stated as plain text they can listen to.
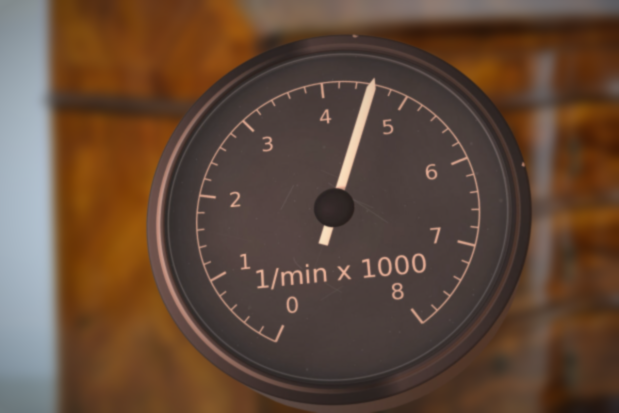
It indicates 4600 rpm
